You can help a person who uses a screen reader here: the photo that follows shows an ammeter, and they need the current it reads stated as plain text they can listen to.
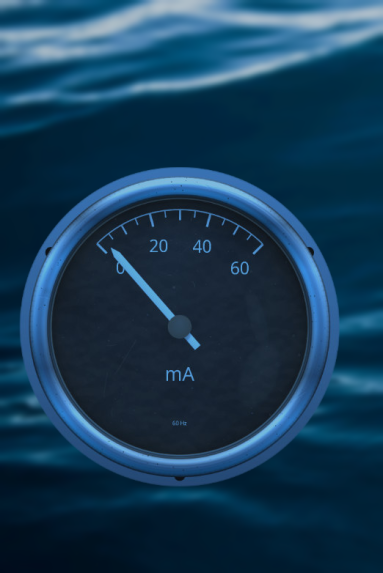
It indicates 2.5 mA
